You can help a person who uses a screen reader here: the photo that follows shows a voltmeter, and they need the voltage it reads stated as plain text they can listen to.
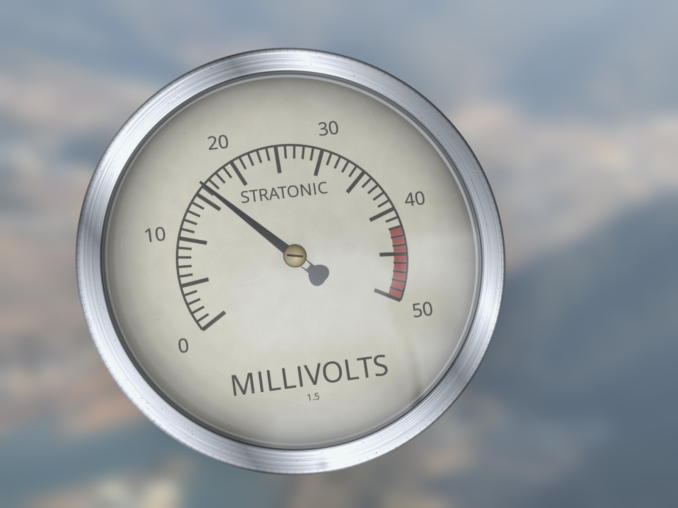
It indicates 16 mV
